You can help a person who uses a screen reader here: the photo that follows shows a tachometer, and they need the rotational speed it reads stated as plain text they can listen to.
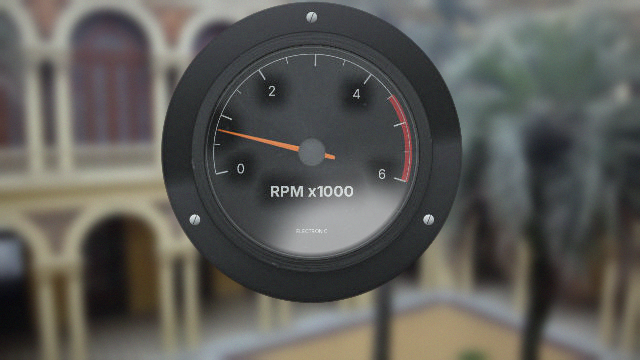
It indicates 750 rpm
